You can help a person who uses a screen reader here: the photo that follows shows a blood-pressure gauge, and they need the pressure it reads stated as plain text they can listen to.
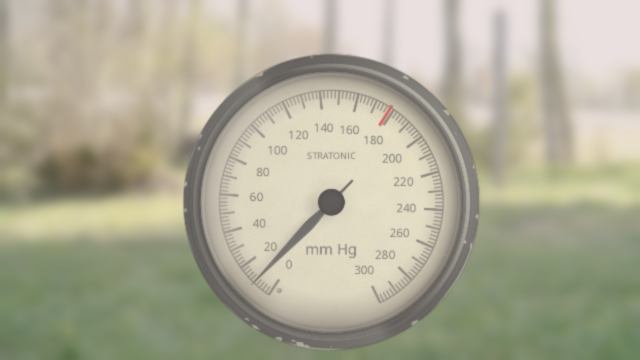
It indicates 10 mmHg
